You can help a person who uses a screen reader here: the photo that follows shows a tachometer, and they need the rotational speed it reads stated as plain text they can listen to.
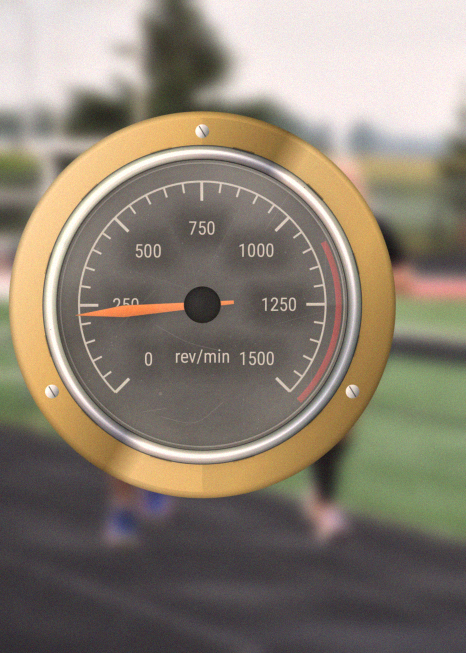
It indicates 225 rpm
